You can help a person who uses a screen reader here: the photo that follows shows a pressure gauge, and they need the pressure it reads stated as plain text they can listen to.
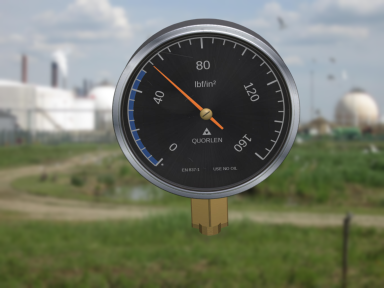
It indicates 55 psi
